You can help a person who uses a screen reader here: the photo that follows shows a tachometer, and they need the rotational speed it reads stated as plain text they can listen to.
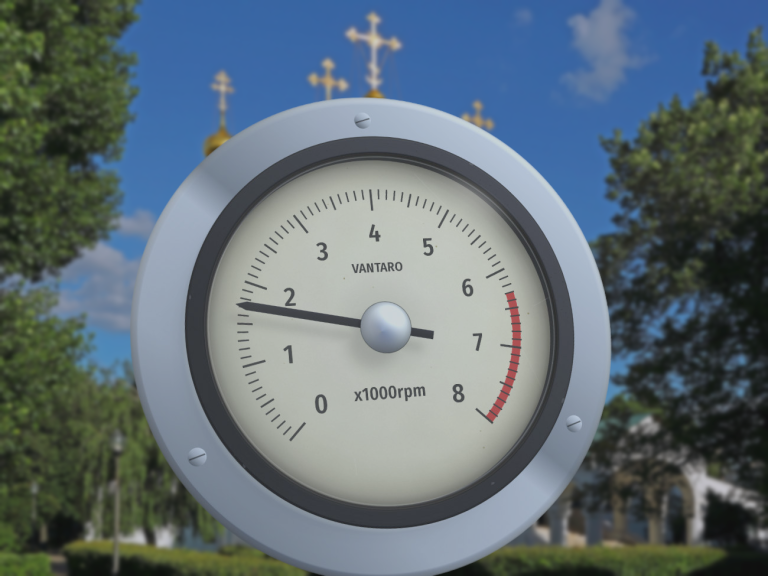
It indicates 1700 rpm
